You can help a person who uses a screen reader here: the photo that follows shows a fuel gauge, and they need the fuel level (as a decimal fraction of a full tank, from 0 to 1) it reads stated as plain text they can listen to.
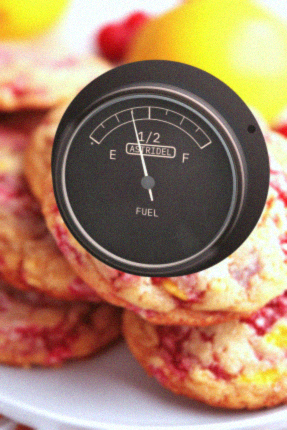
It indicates 0.375
